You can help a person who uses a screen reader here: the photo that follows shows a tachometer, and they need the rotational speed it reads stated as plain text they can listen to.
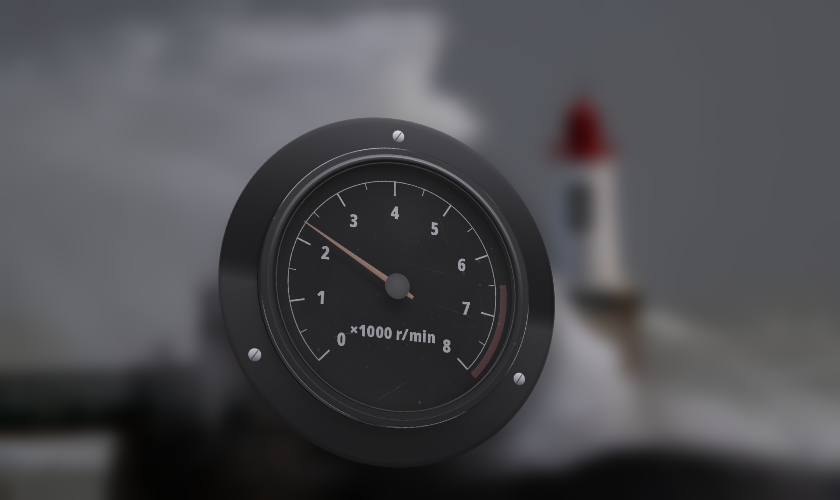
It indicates 2250 rpm
